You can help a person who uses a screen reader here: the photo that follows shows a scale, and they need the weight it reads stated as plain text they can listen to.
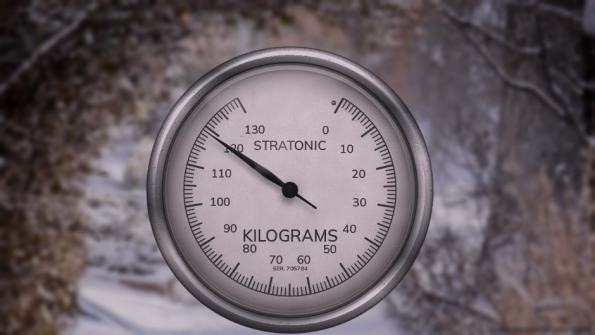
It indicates 119 kg
